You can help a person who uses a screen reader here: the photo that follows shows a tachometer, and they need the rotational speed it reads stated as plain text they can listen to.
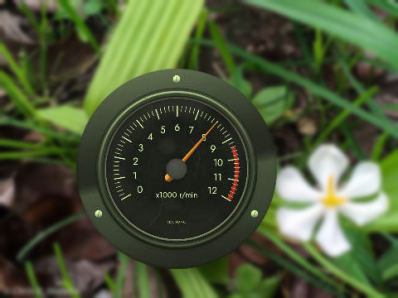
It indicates 8000 rpm
